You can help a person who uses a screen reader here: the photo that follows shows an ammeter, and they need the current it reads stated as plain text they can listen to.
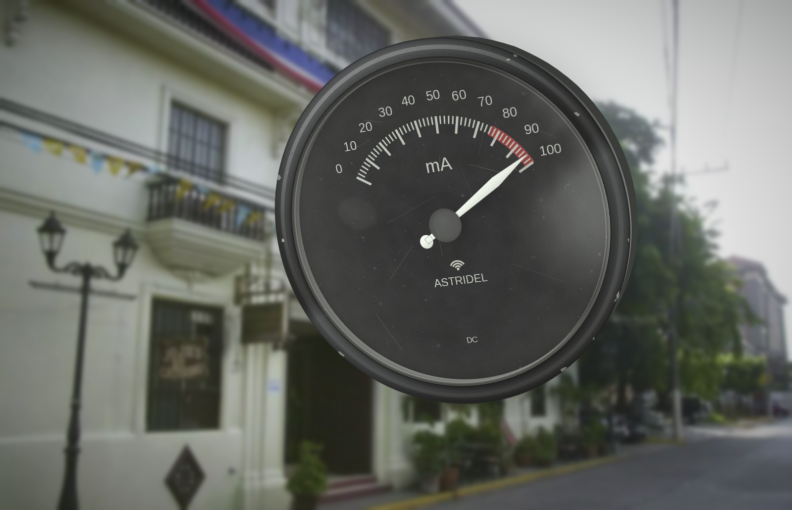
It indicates 96 mA
